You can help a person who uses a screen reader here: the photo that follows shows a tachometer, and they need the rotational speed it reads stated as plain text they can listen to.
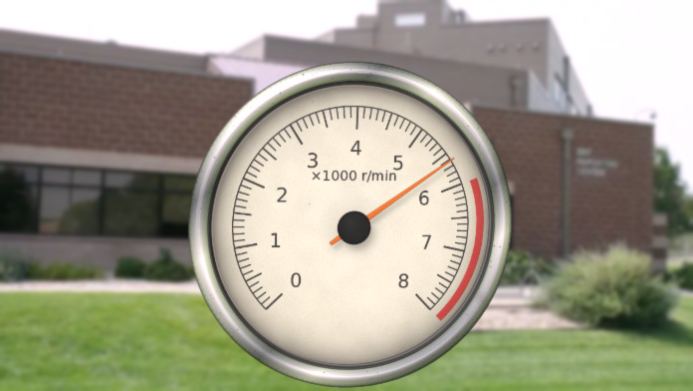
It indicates 5600 rpm
